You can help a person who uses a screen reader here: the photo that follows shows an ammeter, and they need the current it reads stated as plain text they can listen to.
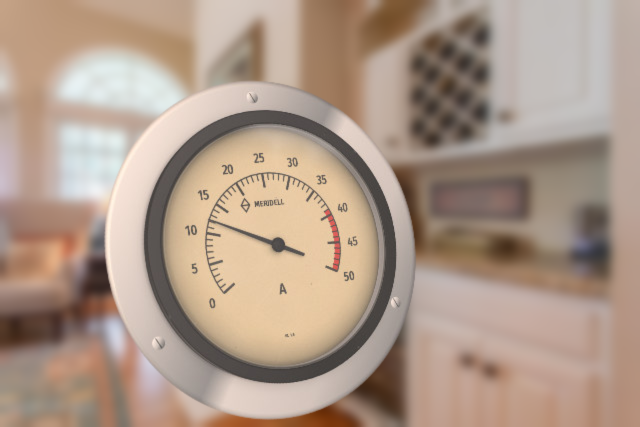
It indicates 12 A
